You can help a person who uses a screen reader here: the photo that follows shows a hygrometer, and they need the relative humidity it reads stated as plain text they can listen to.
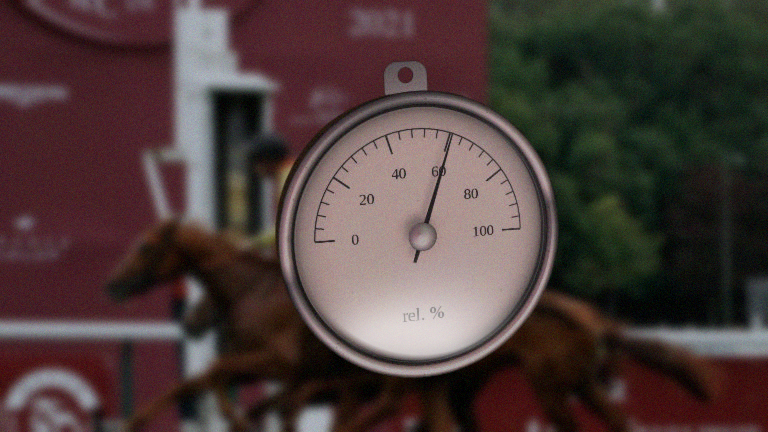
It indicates 60 %
